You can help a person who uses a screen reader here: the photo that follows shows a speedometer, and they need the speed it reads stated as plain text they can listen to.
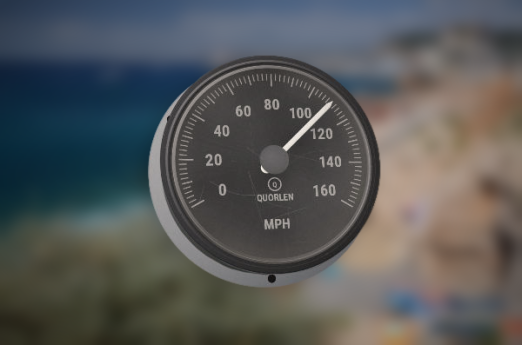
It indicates 110 mph
